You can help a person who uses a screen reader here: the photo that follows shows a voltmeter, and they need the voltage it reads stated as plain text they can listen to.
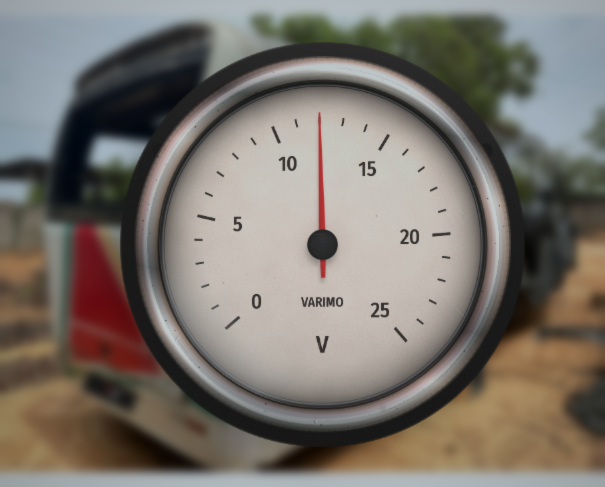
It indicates 12 V
